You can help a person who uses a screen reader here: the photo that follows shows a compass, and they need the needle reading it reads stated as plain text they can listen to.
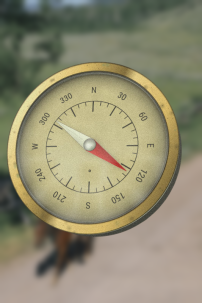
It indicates 125 °
